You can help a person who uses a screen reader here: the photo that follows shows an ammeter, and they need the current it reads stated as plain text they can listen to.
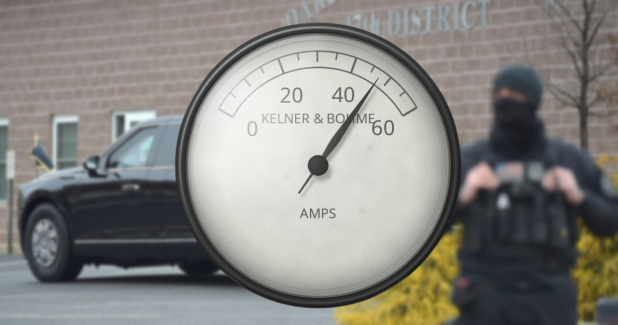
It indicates 47.5 A
